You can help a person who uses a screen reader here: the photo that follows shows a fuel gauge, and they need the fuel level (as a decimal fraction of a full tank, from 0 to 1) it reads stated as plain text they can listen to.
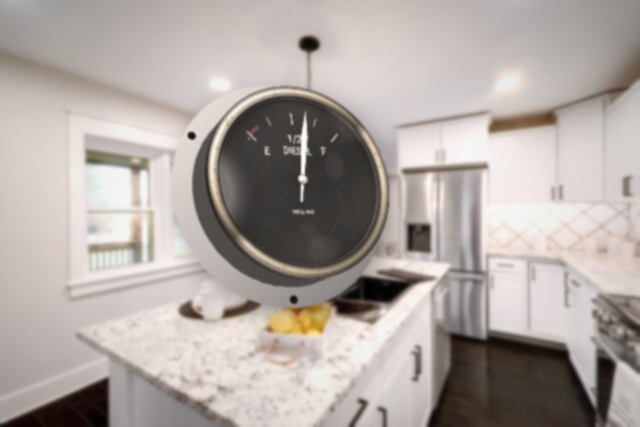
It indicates 0.625
